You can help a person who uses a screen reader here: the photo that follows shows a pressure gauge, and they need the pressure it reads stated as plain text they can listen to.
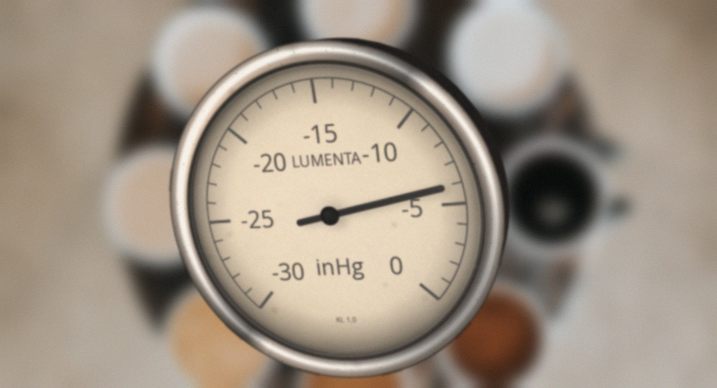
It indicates -6 inHg
